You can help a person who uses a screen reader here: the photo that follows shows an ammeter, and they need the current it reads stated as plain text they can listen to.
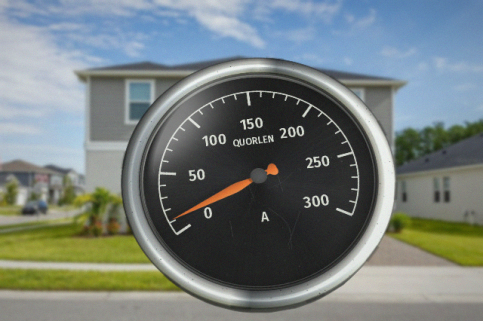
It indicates 10 A
